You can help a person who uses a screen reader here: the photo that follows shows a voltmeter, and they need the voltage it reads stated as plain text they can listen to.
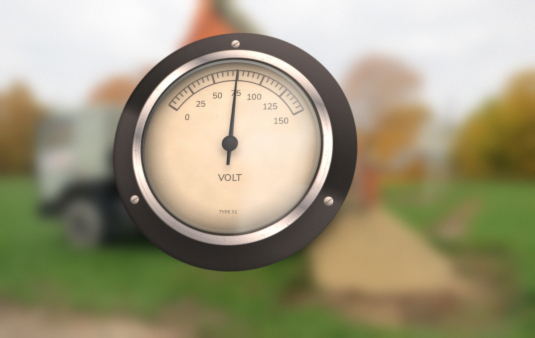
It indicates 75 V
